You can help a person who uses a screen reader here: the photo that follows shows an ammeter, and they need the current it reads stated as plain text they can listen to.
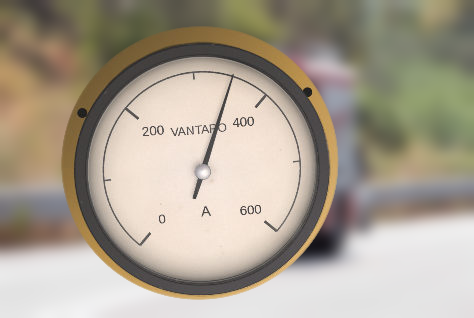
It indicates 350 A
